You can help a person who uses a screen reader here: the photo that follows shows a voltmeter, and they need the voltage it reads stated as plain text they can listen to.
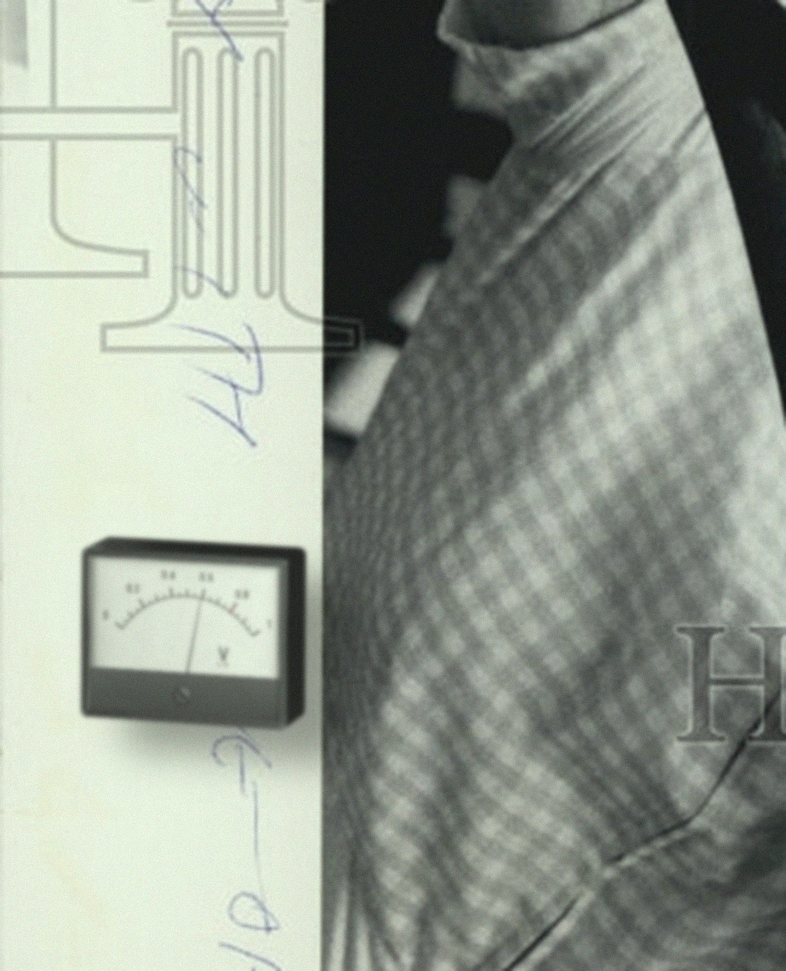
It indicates 0.6 V
